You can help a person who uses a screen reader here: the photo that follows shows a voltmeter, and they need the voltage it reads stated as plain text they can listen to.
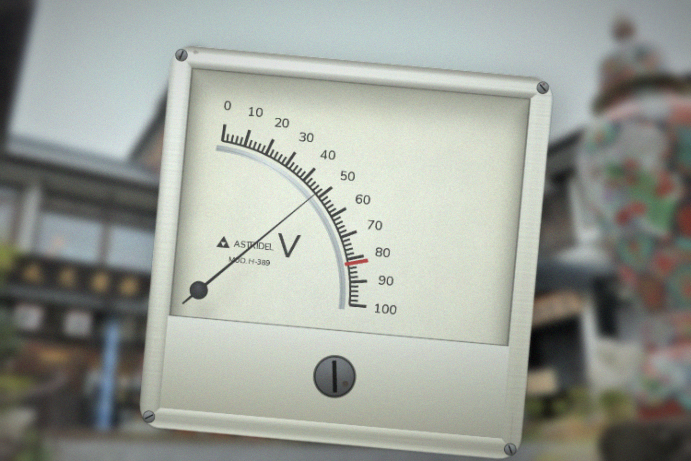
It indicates 48 V
